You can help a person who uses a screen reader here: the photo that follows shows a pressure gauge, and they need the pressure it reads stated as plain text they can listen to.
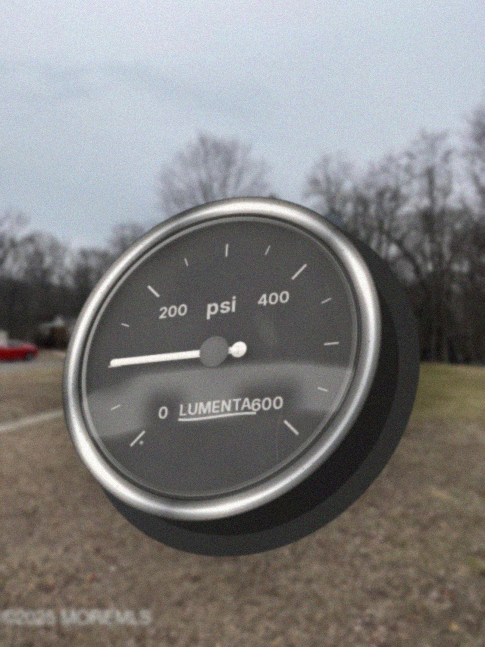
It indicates 100 psi
